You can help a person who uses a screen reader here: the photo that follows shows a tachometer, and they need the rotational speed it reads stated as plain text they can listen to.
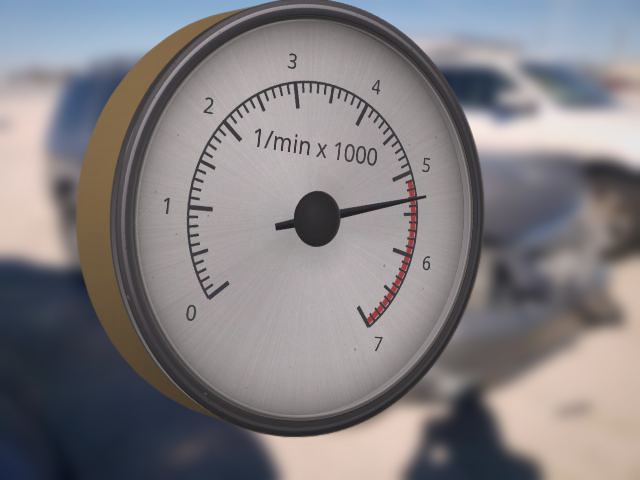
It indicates 5300 rpm
